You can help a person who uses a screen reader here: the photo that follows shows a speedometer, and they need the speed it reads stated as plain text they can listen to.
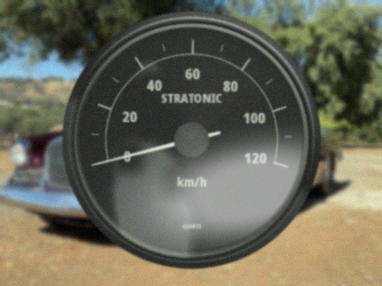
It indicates 0 km/h
